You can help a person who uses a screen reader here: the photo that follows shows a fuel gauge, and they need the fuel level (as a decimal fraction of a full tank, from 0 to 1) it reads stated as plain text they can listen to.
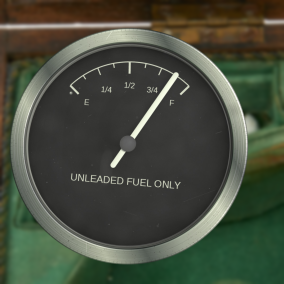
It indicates 0.875
